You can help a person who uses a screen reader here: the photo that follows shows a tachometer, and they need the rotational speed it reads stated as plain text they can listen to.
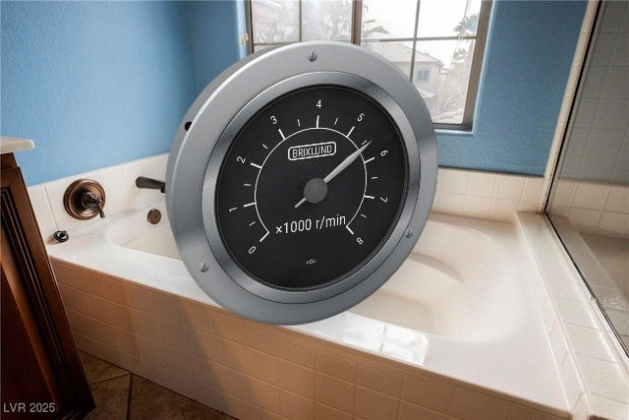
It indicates 5500 rpm
